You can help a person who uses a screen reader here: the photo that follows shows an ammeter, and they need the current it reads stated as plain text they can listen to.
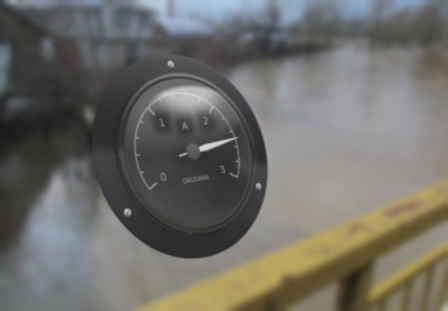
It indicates 2.5 A
